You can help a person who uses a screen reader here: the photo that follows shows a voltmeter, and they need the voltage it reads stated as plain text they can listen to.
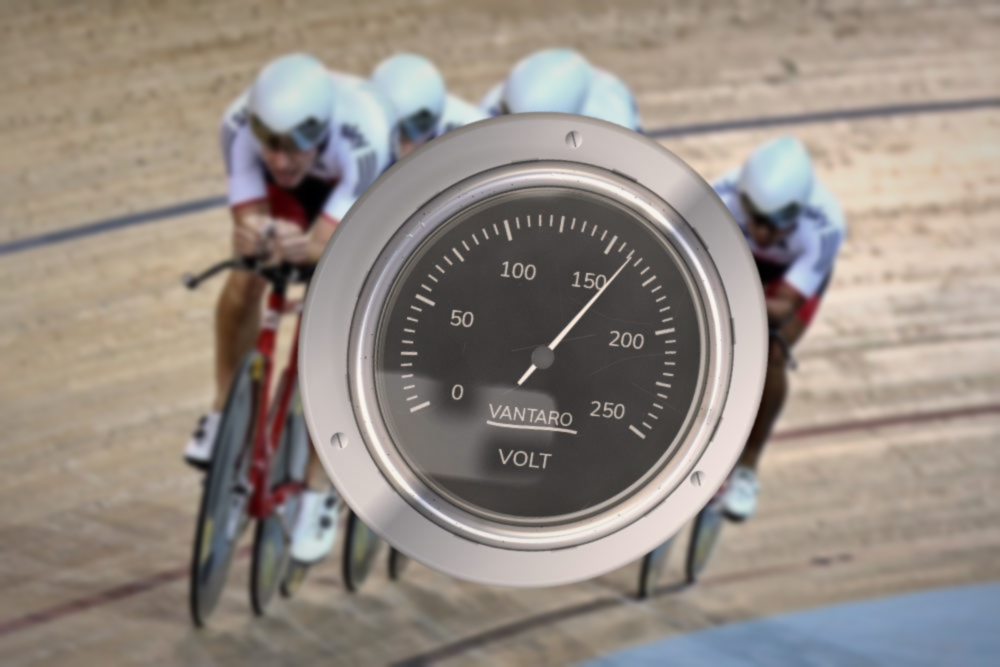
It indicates 160 V
